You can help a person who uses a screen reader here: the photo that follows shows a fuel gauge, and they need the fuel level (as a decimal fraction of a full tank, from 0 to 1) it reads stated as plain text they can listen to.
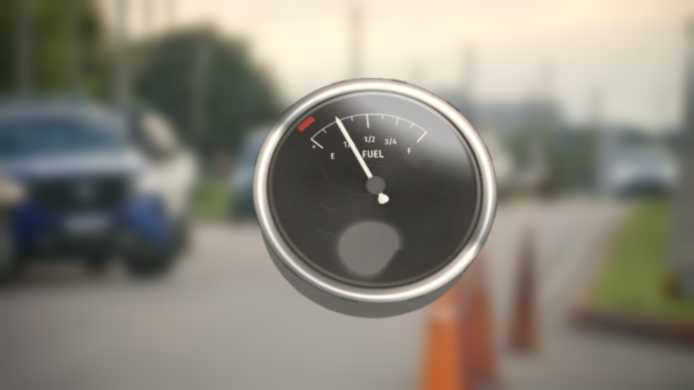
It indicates 0.25
